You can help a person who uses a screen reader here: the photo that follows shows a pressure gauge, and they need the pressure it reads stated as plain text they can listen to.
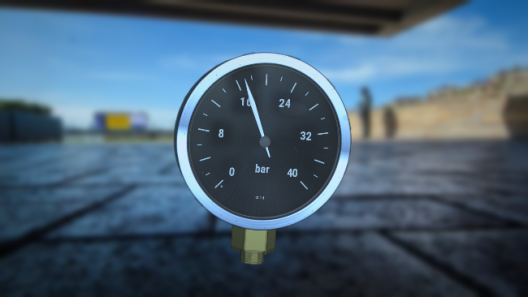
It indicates 17 bar
